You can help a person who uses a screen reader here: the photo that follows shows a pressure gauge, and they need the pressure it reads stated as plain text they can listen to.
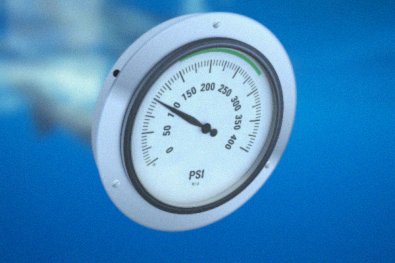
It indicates 100 psi
